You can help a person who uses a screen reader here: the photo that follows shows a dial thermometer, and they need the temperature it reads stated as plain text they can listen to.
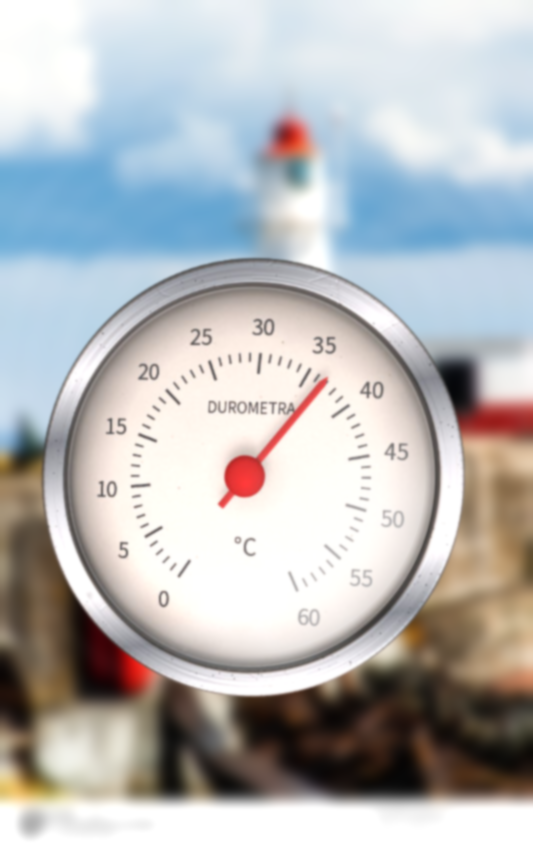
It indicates 37 °C
